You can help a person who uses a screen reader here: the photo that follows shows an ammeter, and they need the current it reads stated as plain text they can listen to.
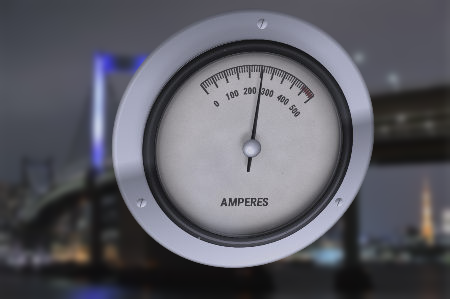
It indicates 250 A
